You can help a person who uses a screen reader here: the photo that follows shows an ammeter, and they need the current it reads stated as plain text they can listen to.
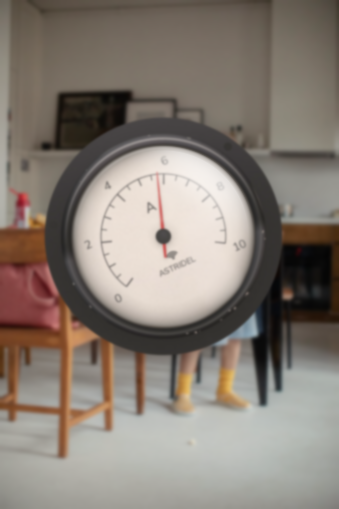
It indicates 5.75 A
